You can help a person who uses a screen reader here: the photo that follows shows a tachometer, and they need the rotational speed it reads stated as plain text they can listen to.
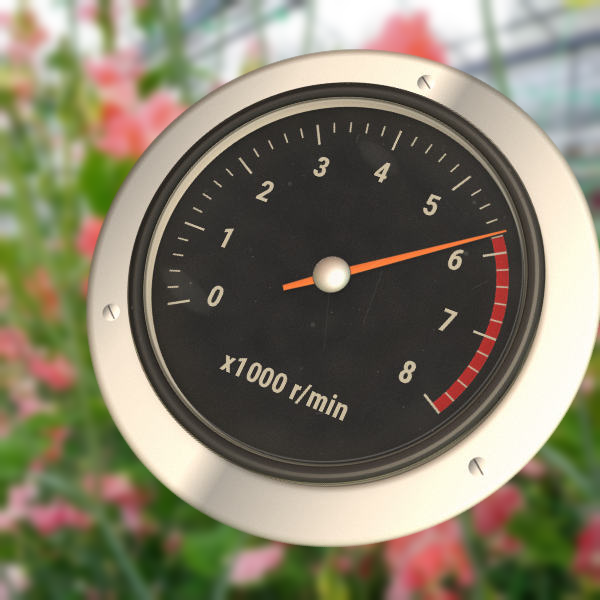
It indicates 5800 rpm
